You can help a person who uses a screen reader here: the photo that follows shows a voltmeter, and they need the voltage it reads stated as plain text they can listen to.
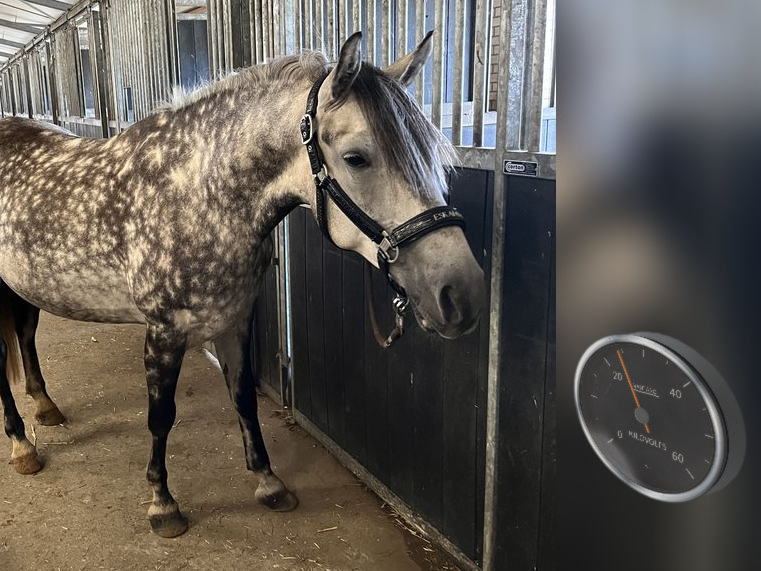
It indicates 25 kV
